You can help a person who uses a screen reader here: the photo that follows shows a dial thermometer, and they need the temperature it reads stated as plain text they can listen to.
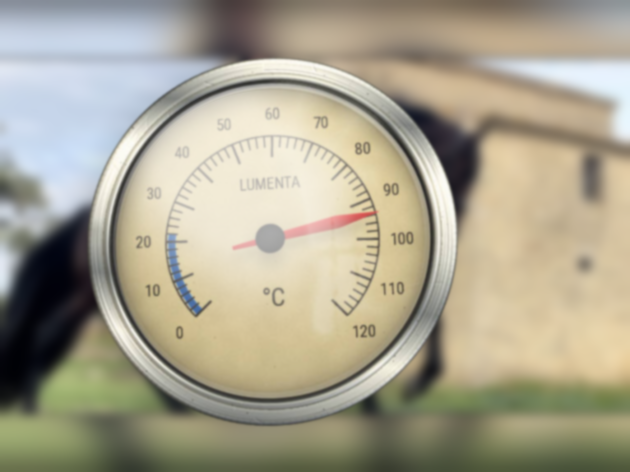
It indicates 94 °C
